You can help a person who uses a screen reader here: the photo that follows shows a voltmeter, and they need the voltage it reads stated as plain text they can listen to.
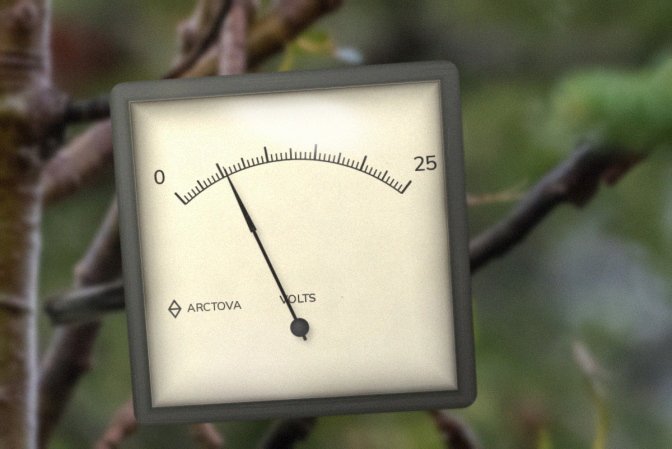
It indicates 5.5 V
